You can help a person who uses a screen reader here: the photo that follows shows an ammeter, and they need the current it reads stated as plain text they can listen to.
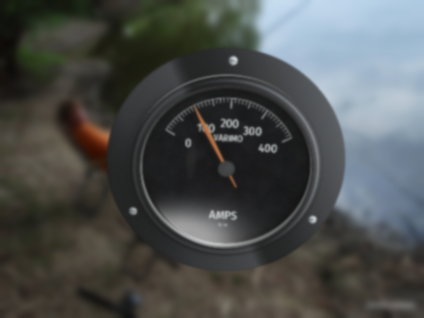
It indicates 100 A
